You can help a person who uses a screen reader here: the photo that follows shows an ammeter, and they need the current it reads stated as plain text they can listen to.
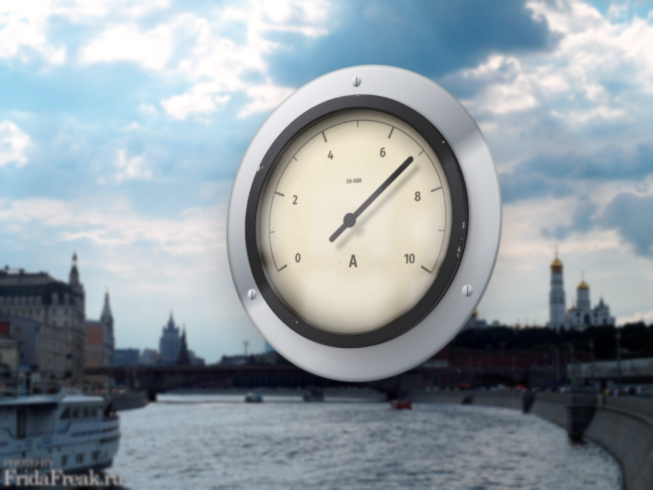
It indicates 7 A
